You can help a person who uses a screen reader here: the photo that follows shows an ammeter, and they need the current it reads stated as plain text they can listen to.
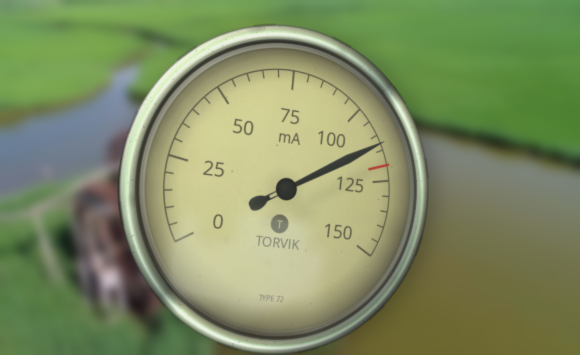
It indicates 112.5 mA
